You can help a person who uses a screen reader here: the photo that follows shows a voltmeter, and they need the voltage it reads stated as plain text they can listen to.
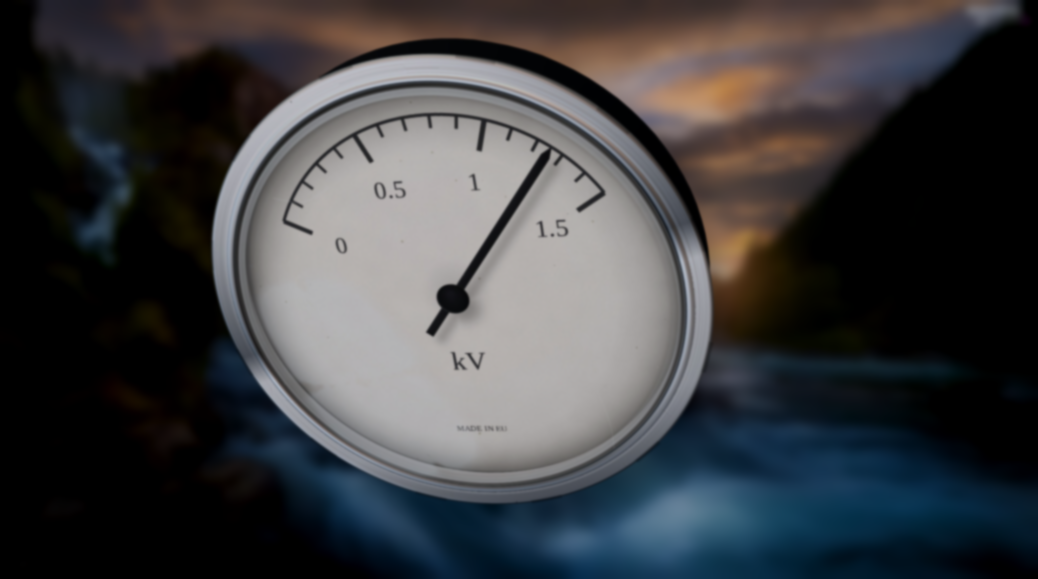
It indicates 1.25 kV
